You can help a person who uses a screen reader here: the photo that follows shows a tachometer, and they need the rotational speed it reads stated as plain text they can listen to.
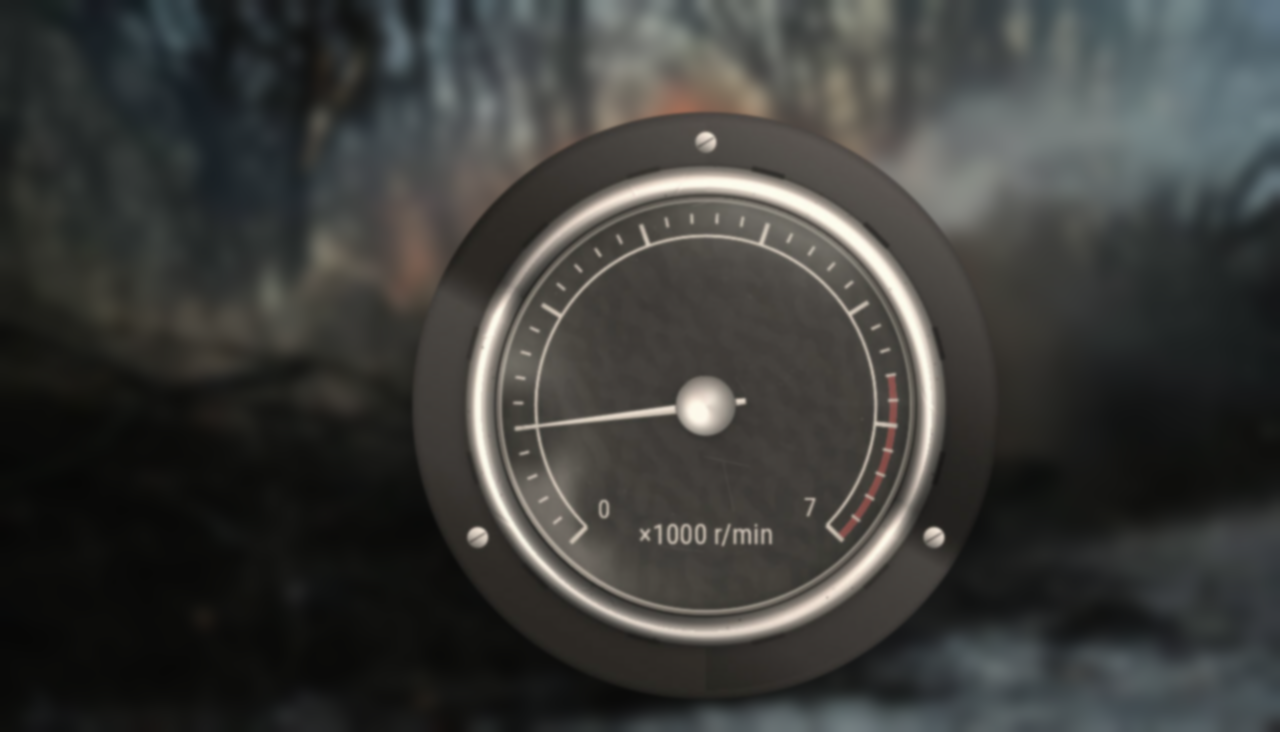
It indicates 1000 rpm
